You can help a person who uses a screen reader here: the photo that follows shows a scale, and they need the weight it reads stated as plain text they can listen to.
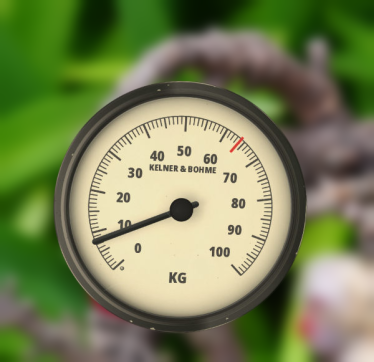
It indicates 8 kg
